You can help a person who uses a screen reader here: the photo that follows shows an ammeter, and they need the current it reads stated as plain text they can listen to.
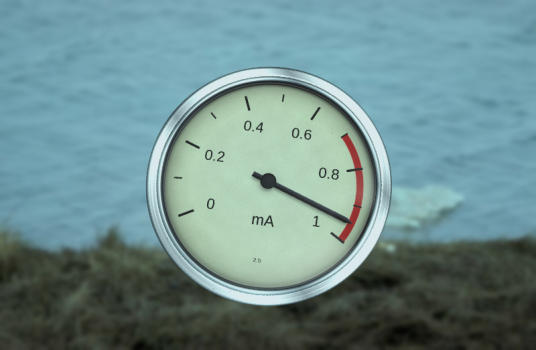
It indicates 0.95 mA
